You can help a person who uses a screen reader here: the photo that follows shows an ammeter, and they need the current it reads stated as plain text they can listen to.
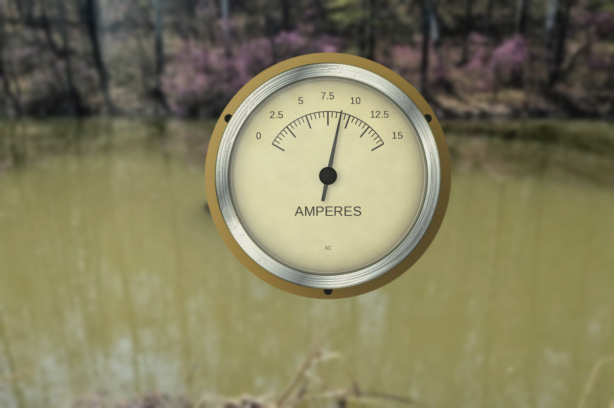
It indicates 9 A
